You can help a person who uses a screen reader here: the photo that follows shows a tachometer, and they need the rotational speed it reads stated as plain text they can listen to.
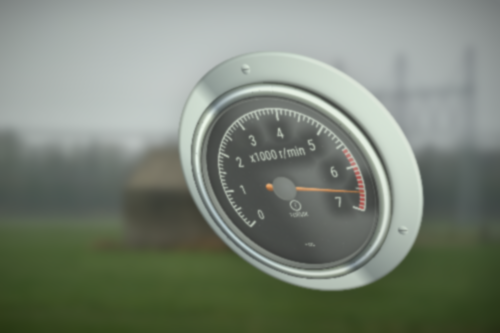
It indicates 6500 rpm
